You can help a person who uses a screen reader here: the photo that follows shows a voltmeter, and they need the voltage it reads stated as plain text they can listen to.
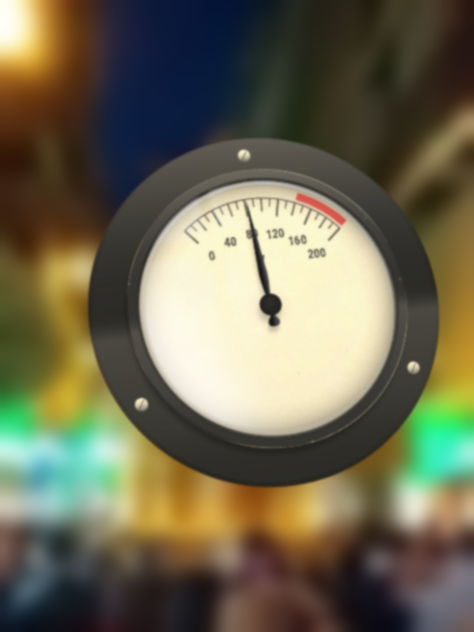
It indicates 80 V
